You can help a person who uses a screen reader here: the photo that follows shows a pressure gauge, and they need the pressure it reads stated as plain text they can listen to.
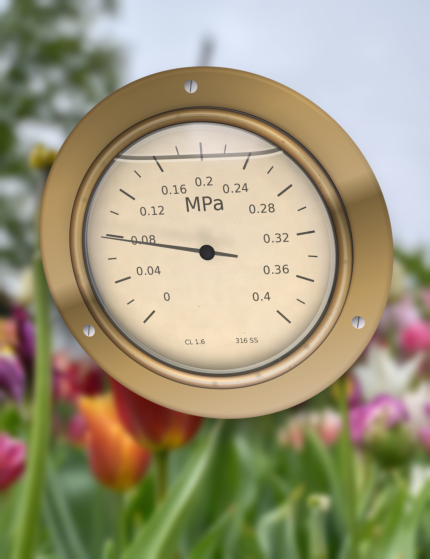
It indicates 0.08 MPa
